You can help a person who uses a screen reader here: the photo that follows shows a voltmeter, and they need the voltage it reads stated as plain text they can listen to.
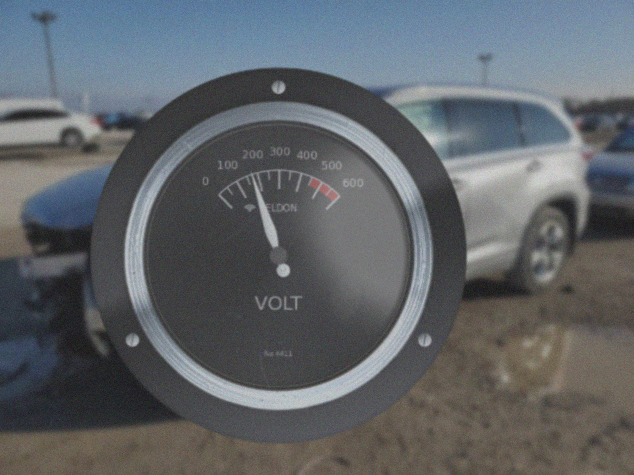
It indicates 175 V
